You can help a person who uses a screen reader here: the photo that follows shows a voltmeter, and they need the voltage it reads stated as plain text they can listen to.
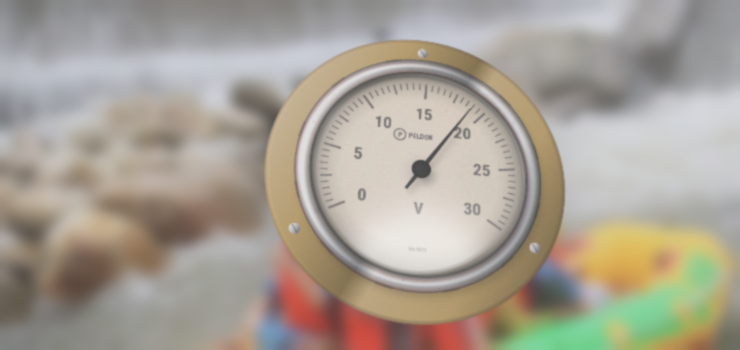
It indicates 19 V
